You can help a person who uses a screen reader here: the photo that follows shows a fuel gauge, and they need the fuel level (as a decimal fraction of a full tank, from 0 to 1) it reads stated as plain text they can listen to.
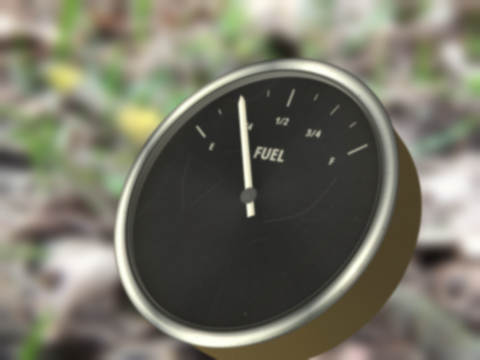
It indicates 0.25
